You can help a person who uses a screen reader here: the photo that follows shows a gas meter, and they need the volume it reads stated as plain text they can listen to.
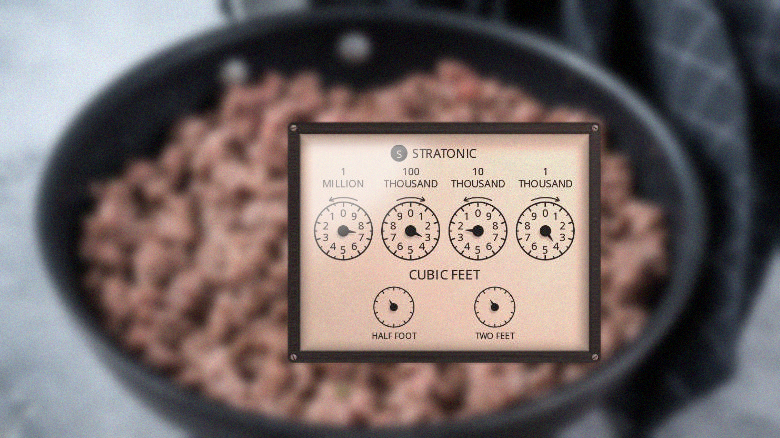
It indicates 732400 ft³
